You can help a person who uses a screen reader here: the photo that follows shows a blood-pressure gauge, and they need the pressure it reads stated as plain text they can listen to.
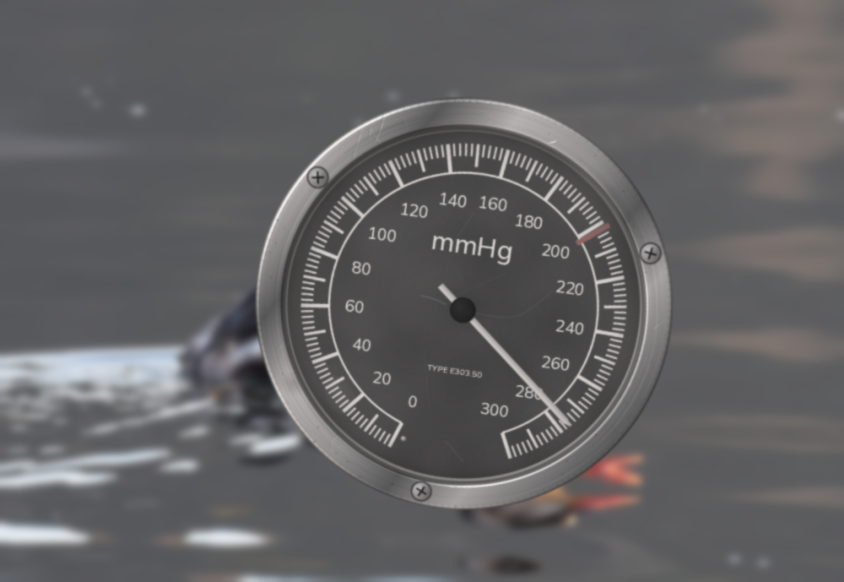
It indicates 276 mmHg
